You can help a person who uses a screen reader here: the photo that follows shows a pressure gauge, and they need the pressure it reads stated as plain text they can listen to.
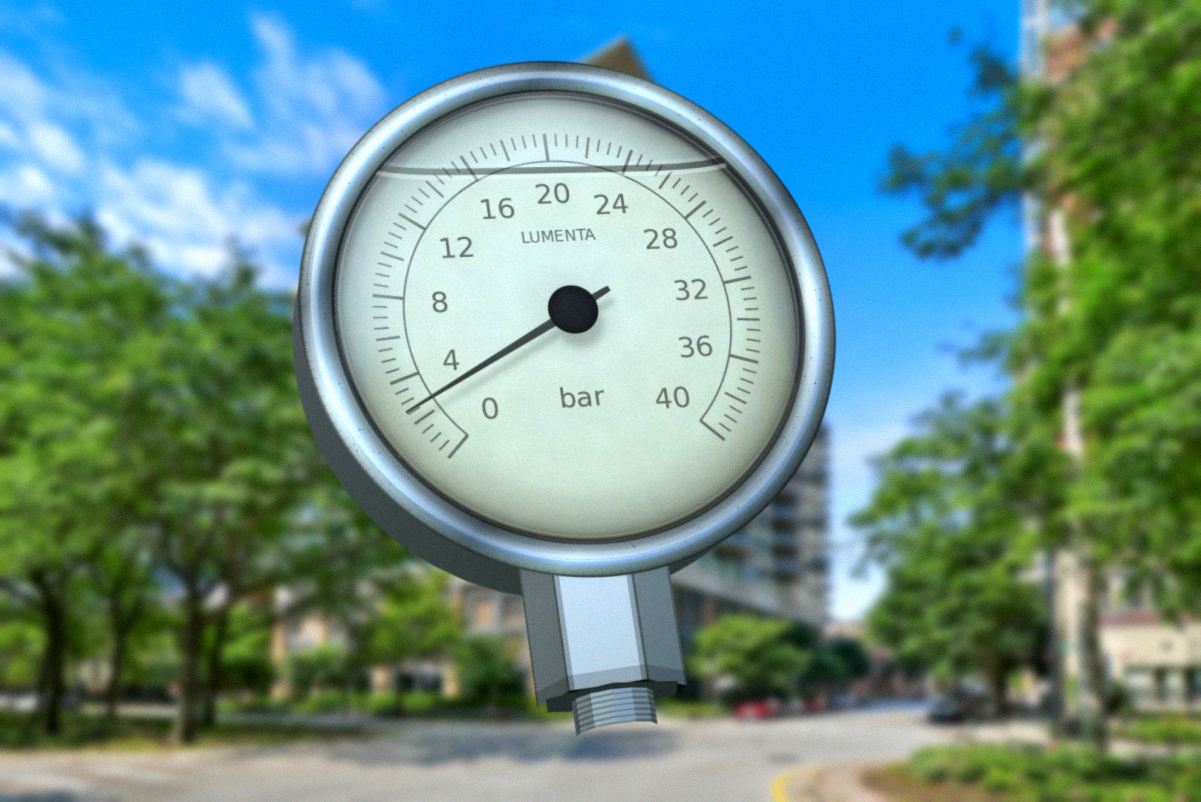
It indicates 2.5 bar
